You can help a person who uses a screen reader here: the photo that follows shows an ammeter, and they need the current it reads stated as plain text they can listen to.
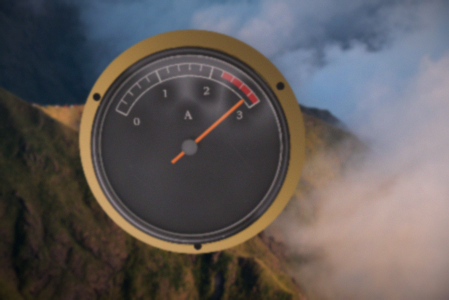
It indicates 2.8 A
